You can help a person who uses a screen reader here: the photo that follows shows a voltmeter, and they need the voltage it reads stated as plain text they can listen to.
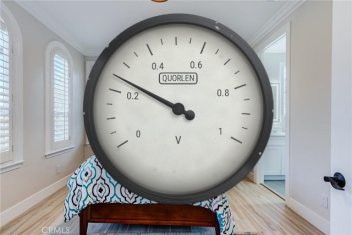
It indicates 0.25 V
